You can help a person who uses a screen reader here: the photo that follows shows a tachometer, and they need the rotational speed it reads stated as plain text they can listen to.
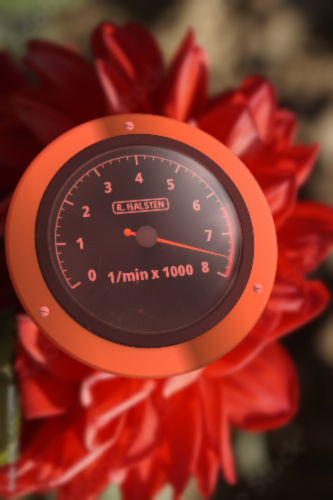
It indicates 7600 rpm
